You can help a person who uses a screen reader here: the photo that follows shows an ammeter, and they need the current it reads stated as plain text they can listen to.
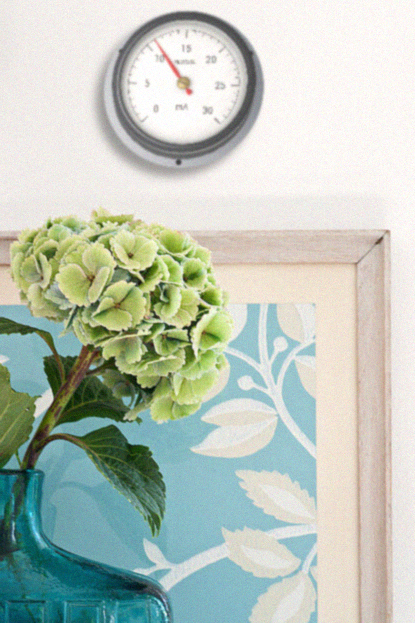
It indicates 11 mA
